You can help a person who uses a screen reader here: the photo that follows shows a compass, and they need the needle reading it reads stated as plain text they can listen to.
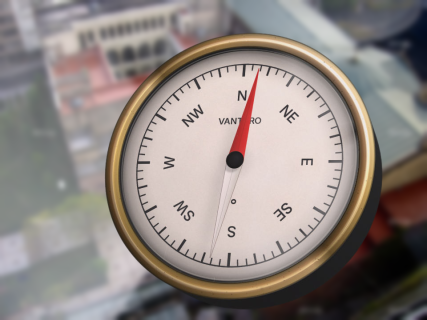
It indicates 10 °
